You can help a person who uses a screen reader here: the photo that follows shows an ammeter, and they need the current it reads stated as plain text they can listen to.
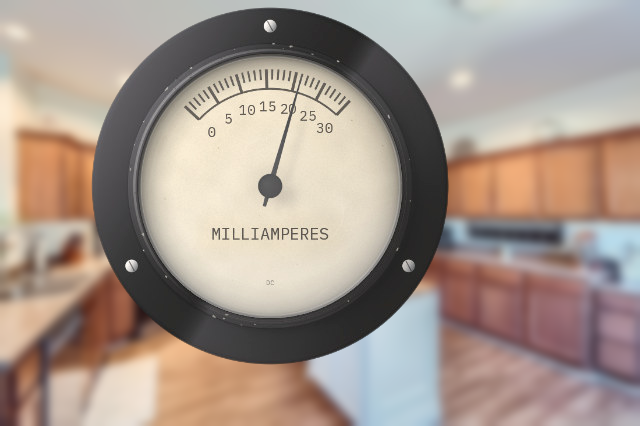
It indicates 21 mA
